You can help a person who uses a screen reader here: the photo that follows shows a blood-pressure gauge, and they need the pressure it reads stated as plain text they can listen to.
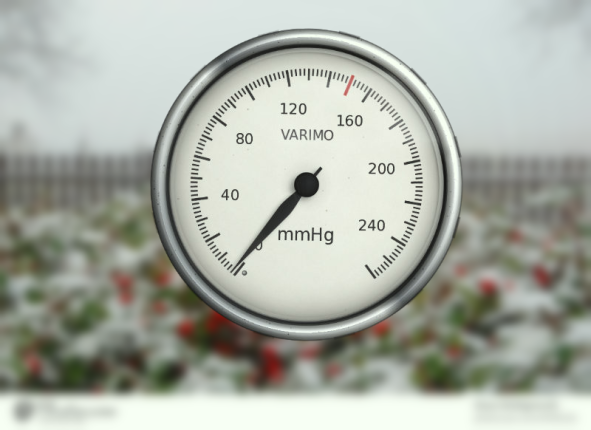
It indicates 2 mmHg
